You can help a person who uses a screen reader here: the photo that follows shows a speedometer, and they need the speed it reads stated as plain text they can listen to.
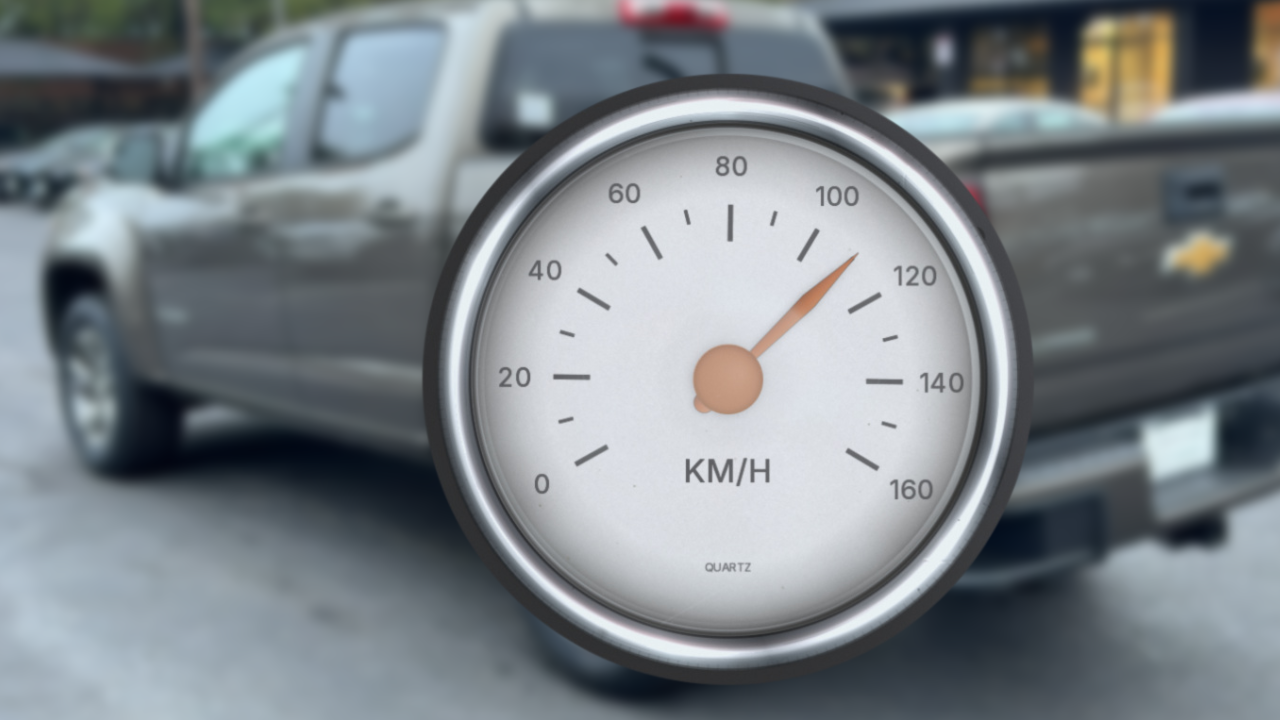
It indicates 110 km/h
